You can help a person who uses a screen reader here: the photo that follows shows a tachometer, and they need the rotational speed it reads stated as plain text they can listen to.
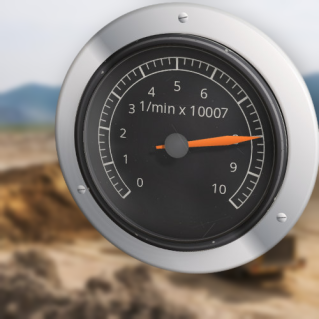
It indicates 8000 rpm
